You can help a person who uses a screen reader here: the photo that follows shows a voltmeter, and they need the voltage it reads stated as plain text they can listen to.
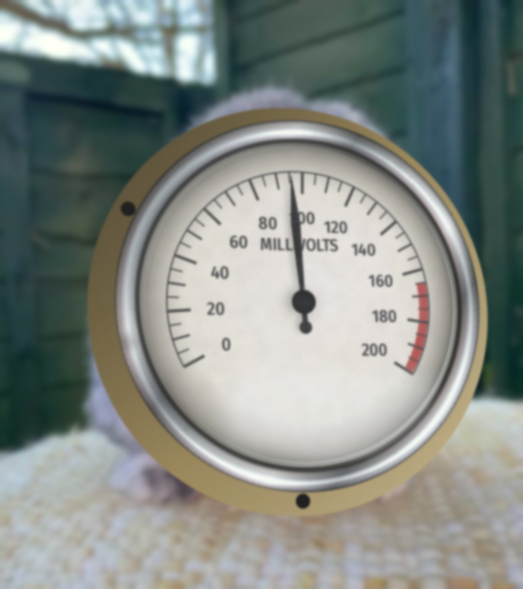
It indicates 95 mV
